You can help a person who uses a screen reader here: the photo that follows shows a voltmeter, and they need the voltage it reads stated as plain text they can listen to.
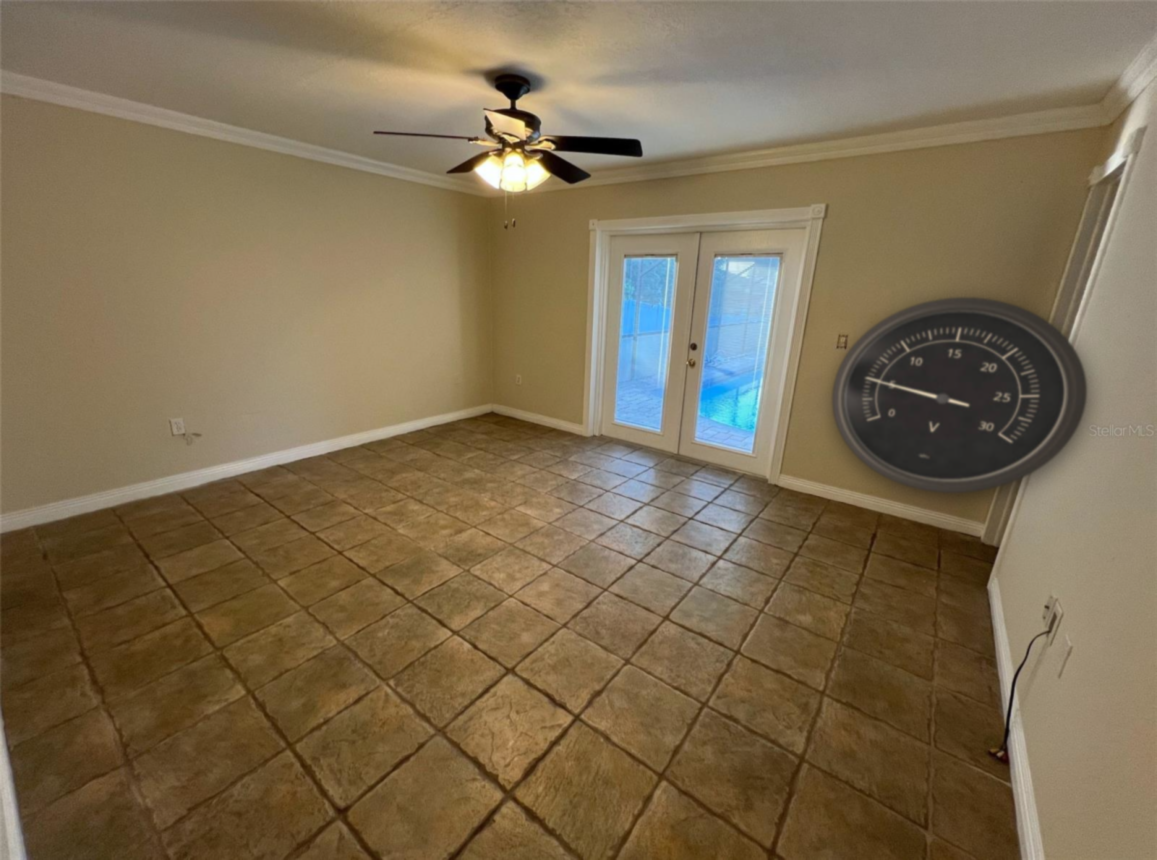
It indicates 5 V
